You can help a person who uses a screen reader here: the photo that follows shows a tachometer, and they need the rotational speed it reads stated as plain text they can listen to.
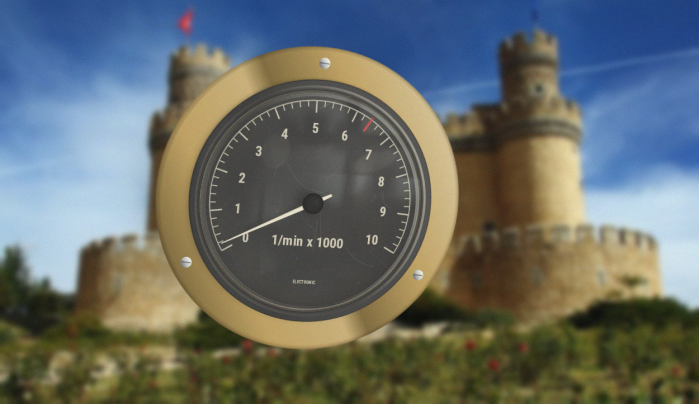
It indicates 200 rpm
